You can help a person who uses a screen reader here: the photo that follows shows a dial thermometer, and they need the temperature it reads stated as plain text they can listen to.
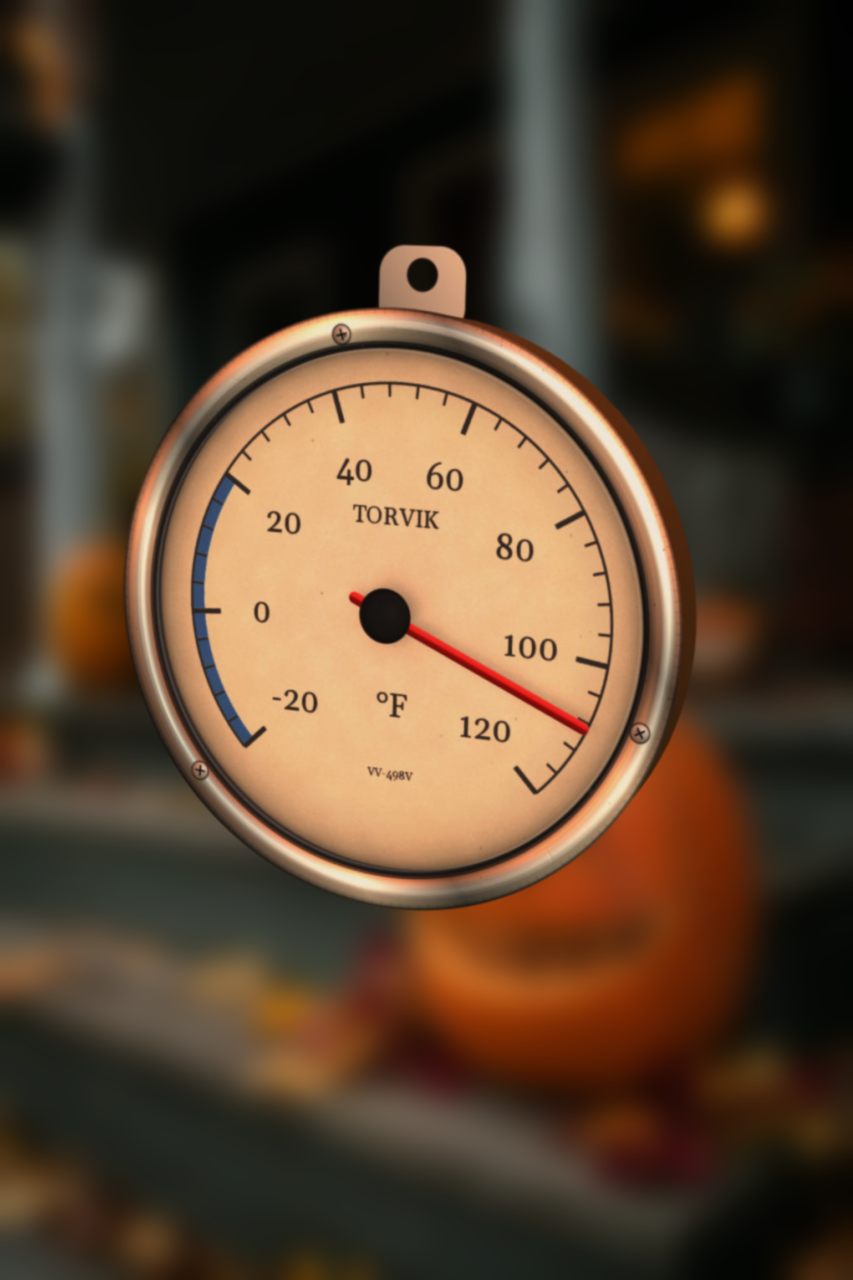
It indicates 108 °F
